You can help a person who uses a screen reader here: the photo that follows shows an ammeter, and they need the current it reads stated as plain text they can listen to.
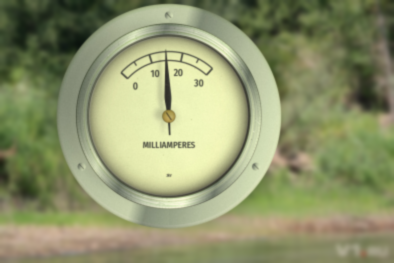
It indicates 15 mA
